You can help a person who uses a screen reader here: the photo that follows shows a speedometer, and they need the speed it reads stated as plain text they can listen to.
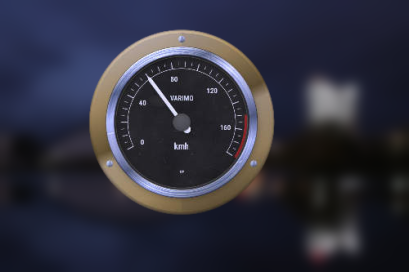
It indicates 60 km/h
